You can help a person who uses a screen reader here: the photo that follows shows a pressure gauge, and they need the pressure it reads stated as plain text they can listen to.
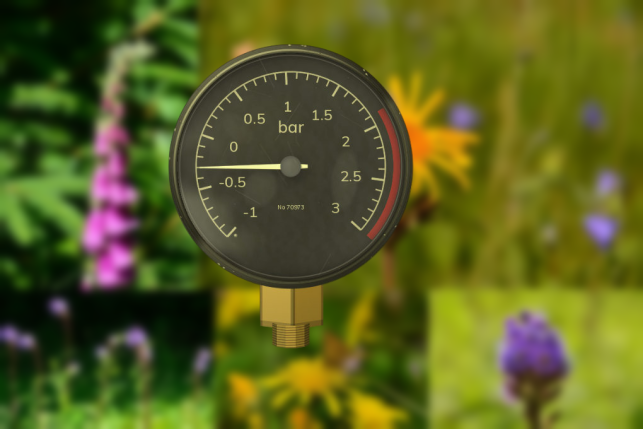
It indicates -0.3 bar
